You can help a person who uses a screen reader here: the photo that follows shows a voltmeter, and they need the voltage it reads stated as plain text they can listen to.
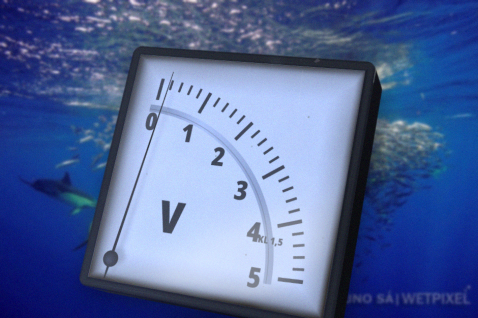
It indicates 0.2 V
